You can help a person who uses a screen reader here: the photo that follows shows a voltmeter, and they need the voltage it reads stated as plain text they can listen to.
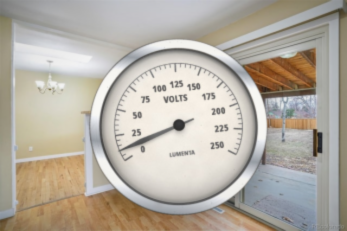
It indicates 10 V
